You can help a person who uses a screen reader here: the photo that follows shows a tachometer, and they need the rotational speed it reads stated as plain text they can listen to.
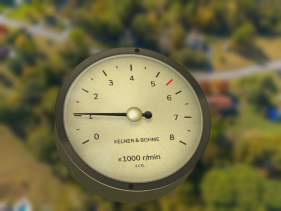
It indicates 1000 rpm
